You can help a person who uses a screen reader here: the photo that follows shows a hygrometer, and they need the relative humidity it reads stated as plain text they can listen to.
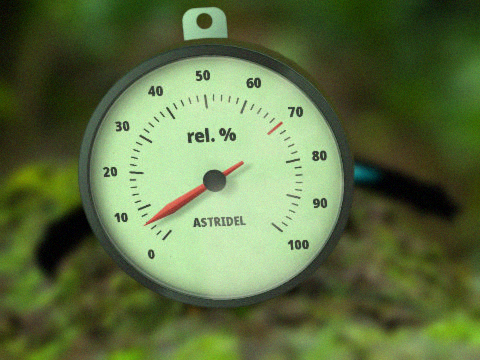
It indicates 6 %
